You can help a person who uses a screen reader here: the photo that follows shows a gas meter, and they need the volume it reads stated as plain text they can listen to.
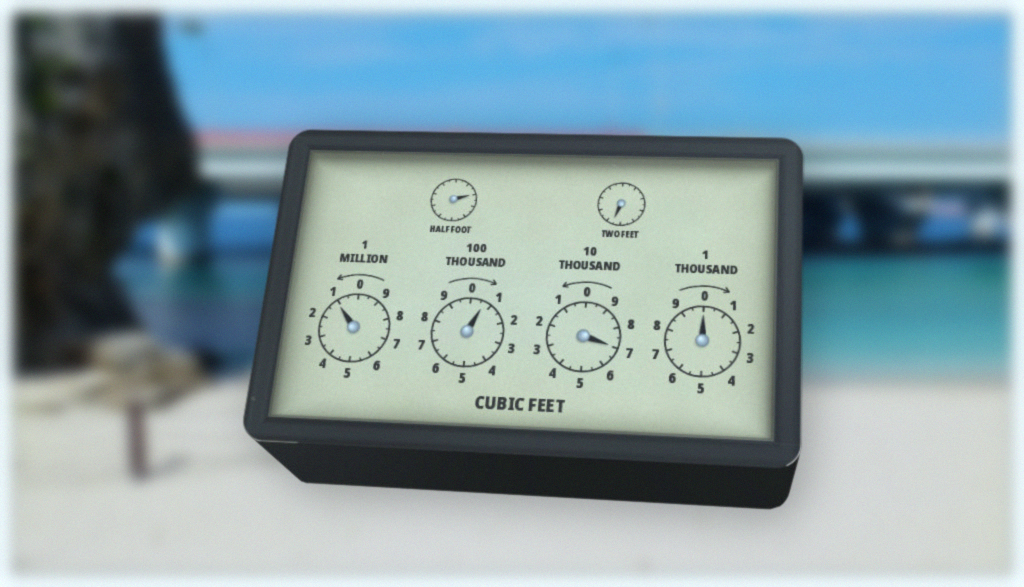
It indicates 107000 ft³
